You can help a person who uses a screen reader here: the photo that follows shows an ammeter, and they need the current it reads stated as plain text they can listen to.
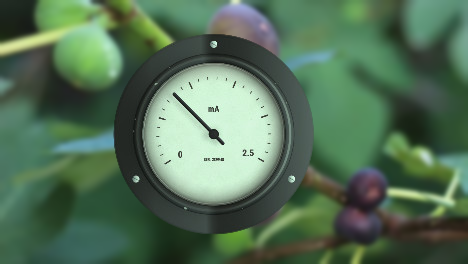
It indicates 0.8 mA
